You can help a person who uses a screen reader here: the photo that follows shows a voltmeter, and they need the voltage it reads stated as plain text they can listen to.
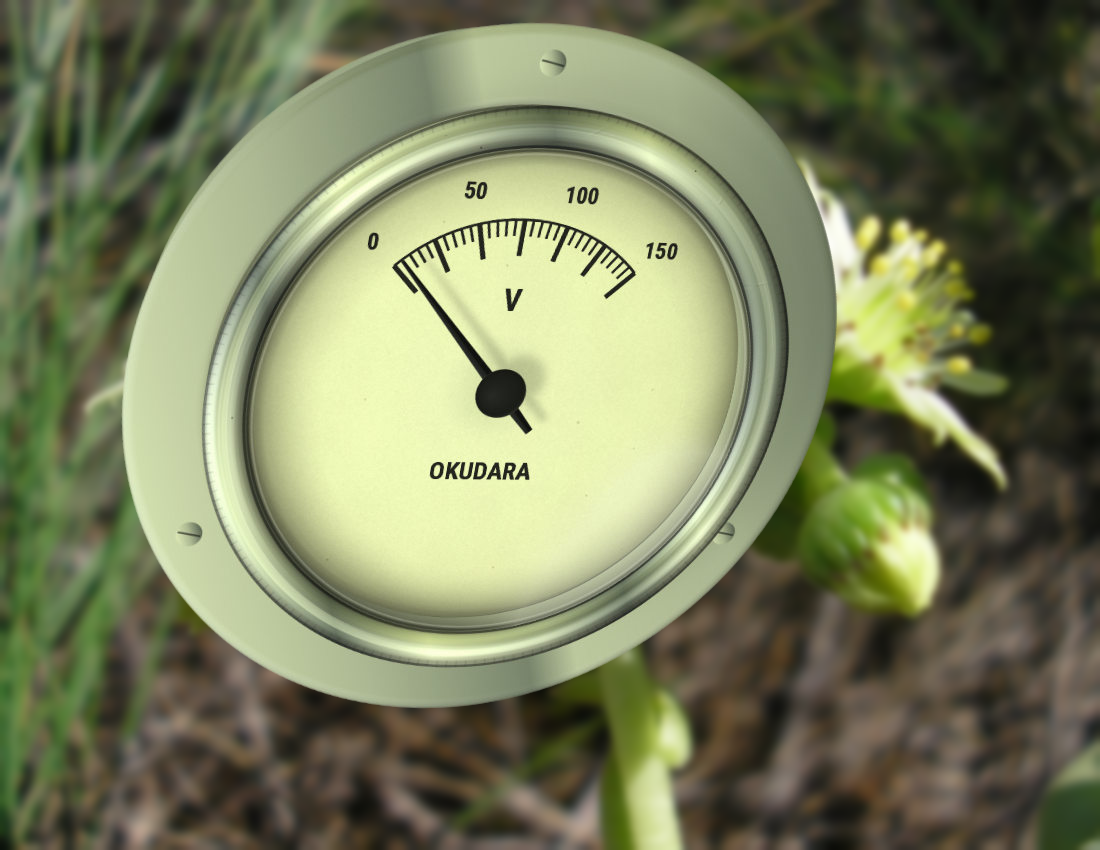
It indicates 5 V
